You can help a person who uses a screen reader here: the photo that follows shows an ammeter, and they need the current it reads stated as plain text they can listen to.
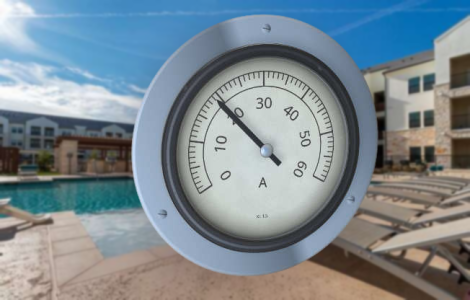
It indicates 19 A
